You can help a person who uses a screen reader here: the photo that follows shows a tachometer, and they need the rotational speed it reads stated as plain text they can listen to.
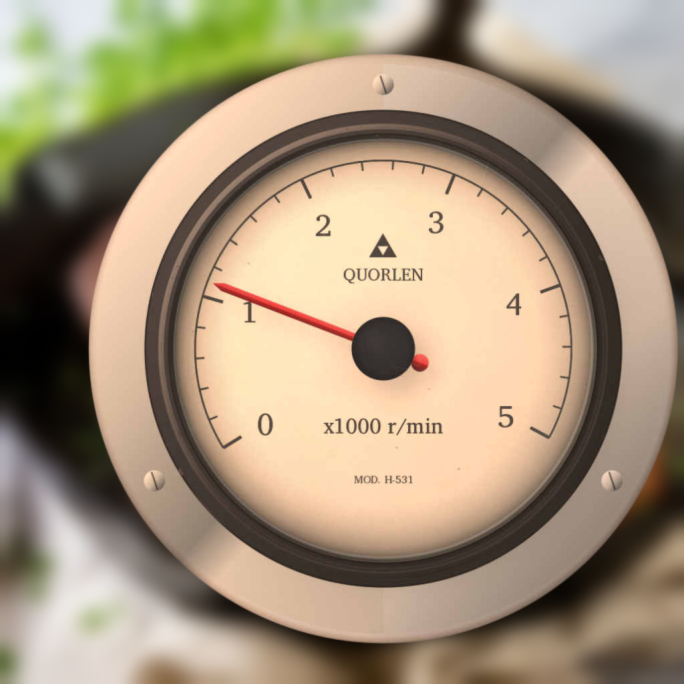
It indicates 1100 rpm
